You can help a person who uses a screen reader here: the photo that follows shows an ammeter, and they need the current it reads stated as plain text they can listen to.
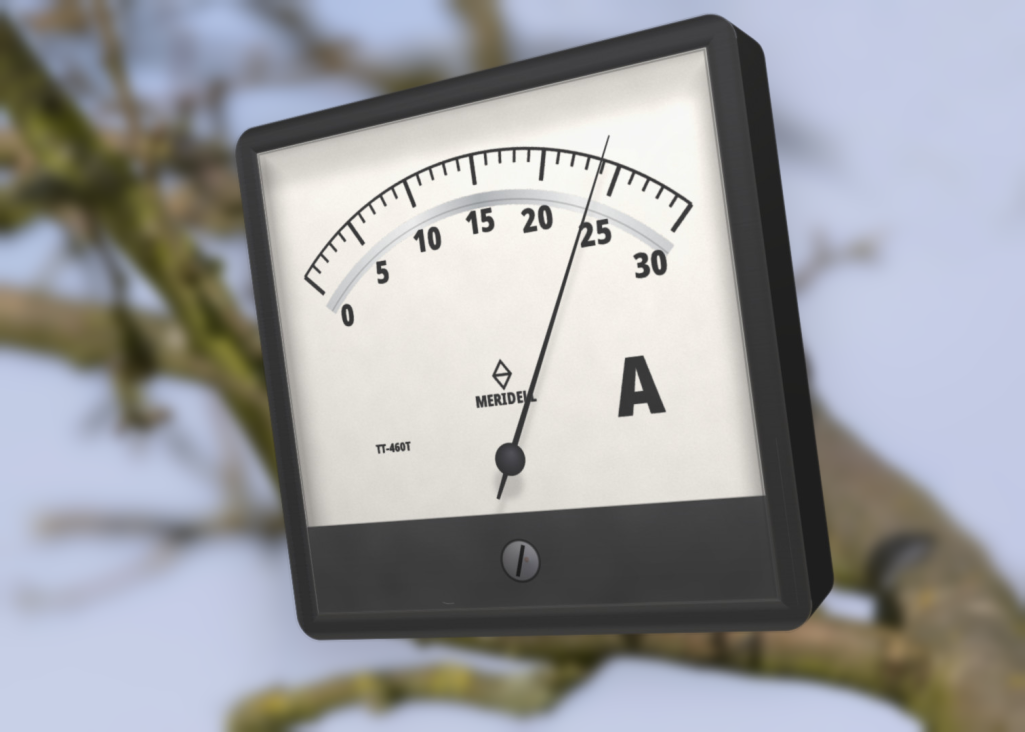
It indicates 24 A
